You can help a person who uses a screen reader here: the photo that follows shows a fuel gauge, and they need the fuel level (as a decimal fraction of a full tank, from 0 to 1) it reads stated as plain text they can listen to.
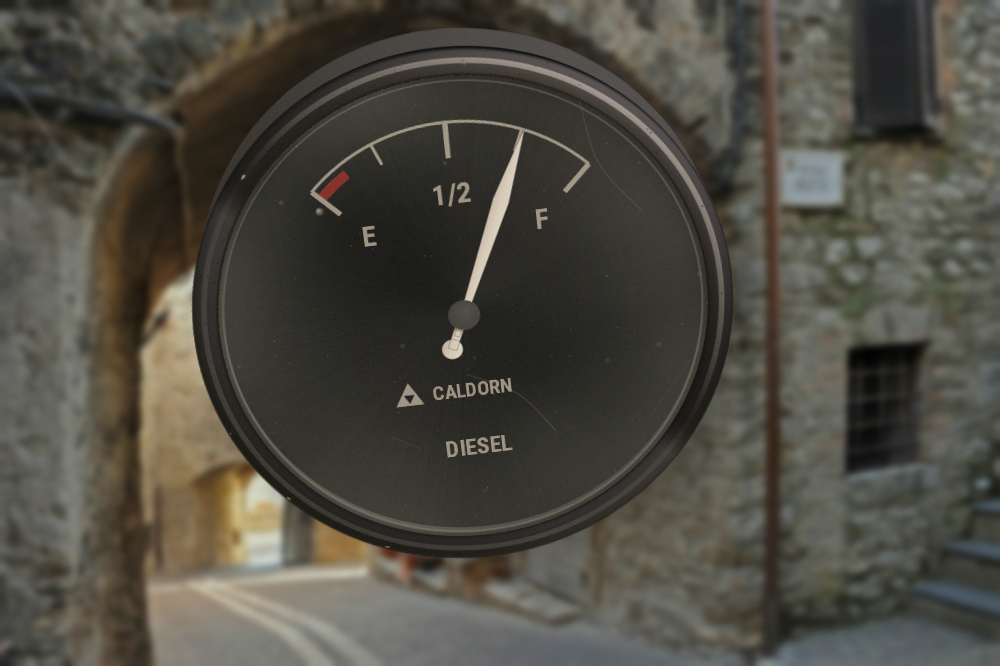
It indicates 0.75
